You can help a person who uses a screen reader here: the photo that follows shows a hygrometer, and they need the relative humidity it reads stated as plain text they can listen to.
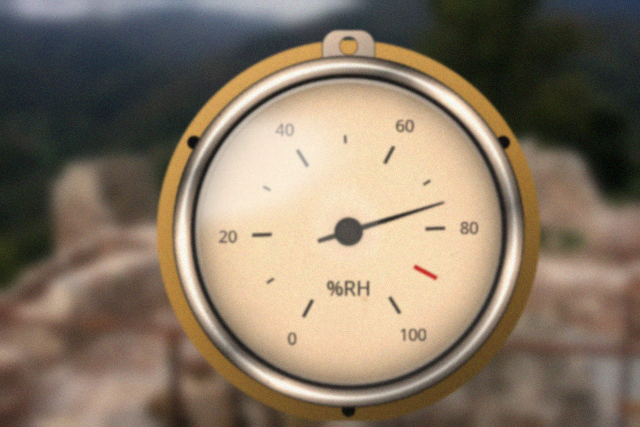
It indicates 75 %
